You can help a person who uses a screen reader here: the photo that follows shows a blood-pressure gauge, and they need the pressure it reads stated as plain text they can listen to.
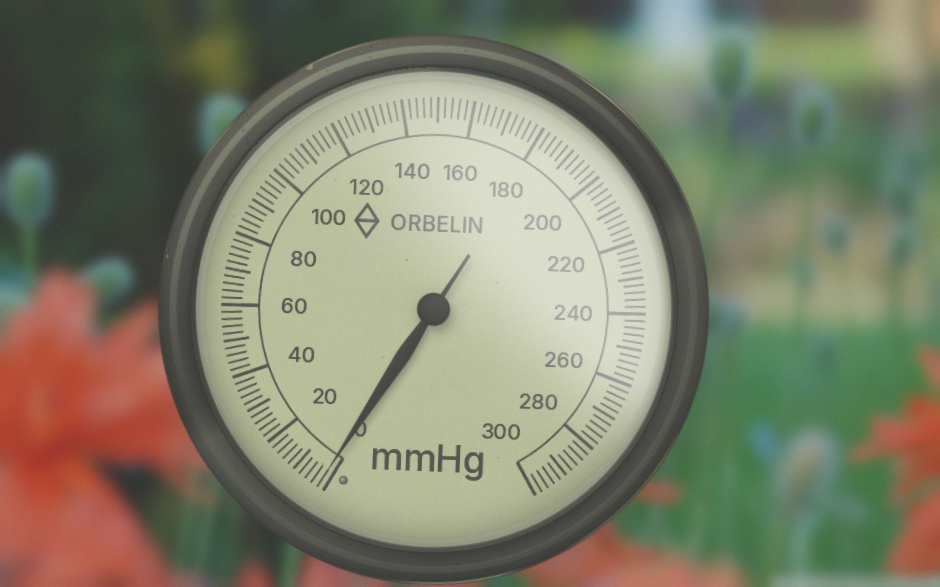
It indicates 2 mmHg
